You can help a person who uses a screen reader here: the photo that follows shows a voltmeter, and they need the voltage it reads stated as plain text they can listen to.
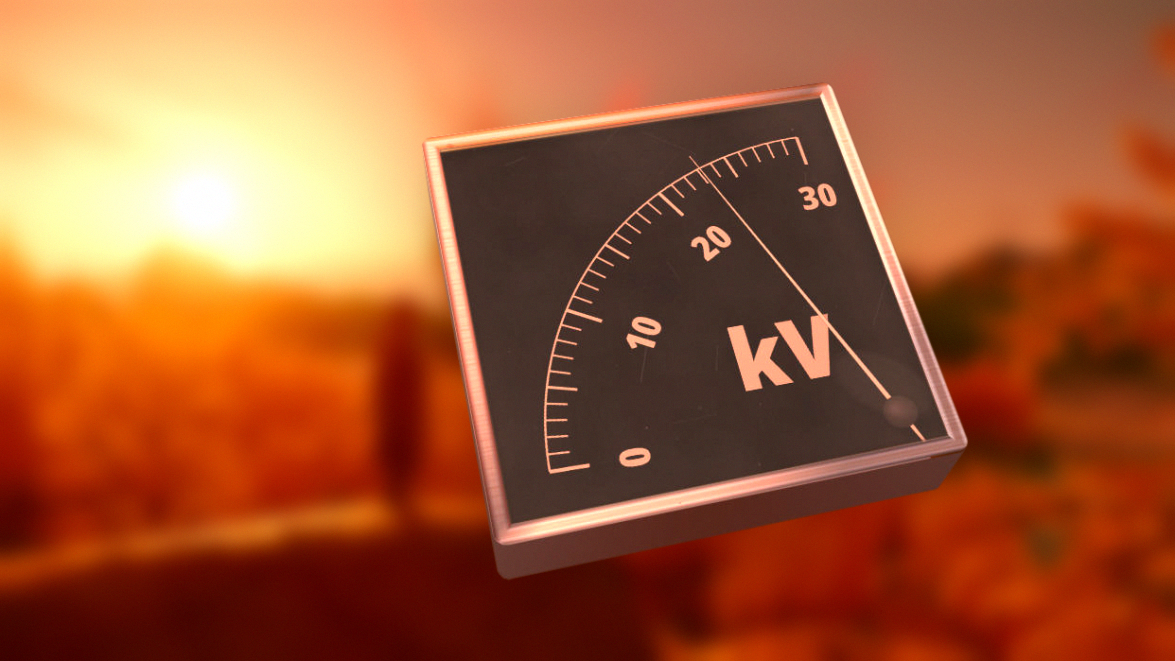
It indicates 23 kV
